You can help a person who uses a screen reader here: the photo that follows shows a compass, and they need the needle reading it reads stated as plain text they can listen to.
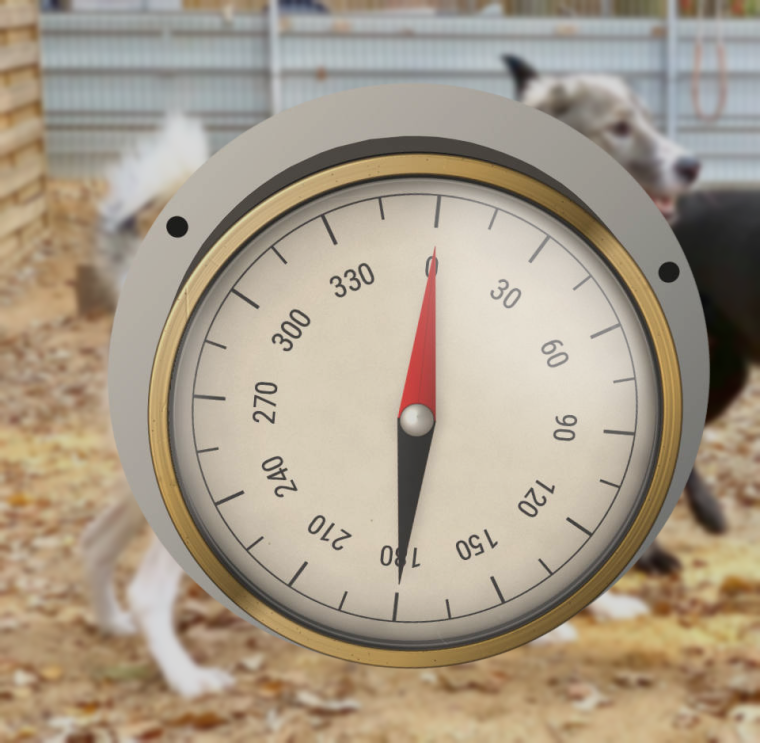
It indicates 0 °
